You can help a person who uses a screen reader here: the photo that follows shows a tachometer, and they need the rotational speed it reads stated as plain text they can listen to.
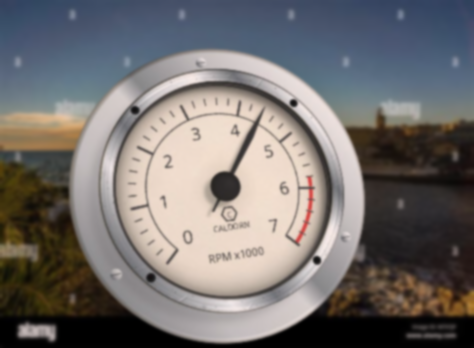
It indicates 4400 rpm
